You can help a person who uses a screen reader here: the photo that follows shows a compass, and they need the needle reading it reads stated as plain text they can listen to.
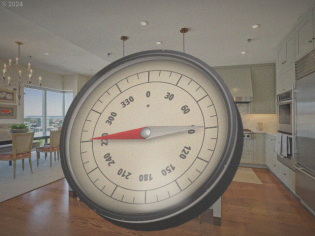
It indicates 270 °
